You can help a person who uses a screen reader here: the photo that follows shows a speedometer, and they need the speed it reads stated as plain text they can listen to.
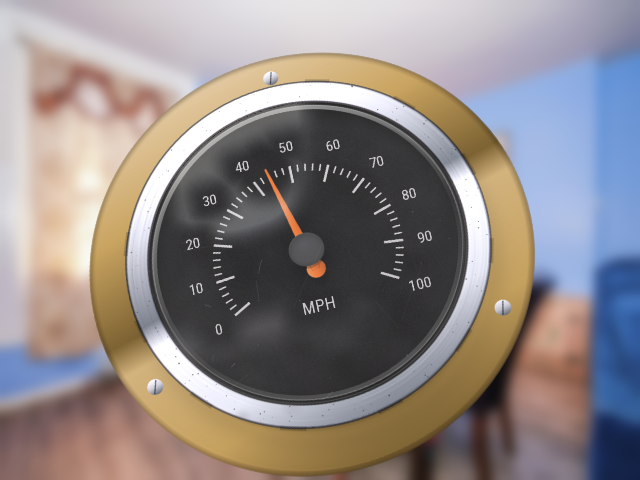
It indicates 44 mph
